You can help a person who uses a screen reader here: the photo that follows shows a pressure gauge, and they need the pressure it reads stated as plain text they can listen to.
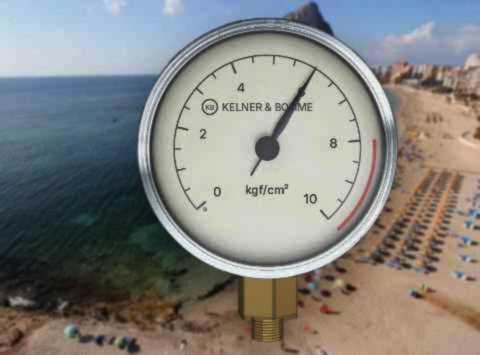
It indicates 6 kg/cm²
